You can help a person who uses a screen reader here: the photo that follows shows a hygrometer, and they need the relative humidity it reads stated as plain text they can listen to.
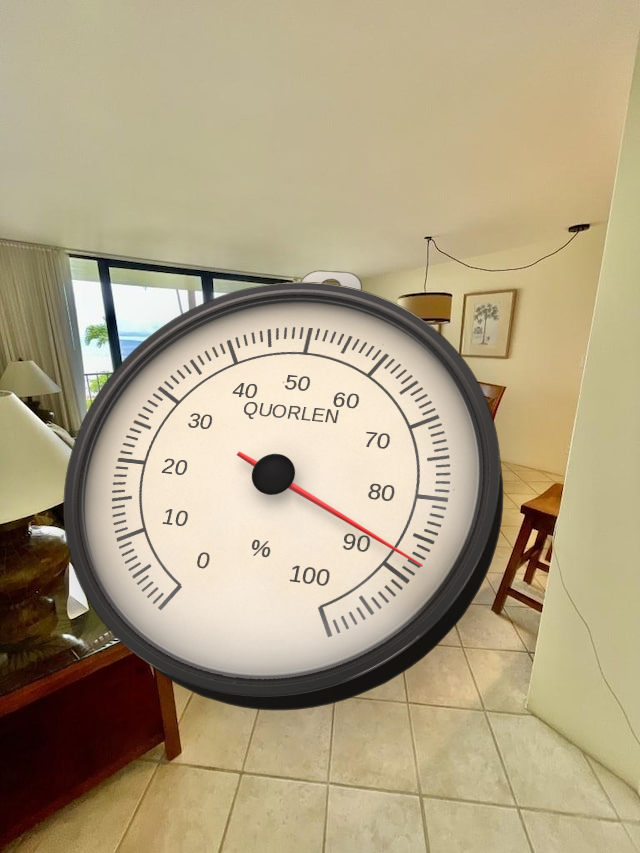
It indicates 88 %
